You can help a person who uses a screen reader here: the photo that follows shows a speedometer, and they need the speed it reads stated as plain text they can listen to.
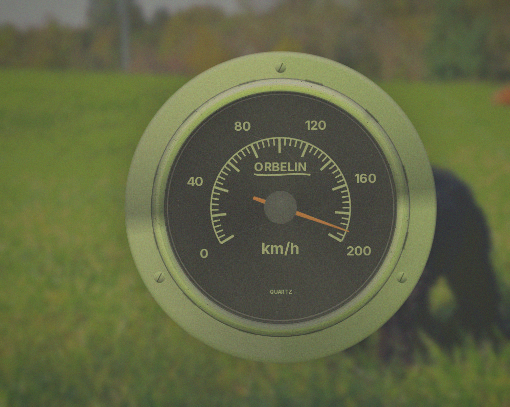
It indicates 192 km/h
